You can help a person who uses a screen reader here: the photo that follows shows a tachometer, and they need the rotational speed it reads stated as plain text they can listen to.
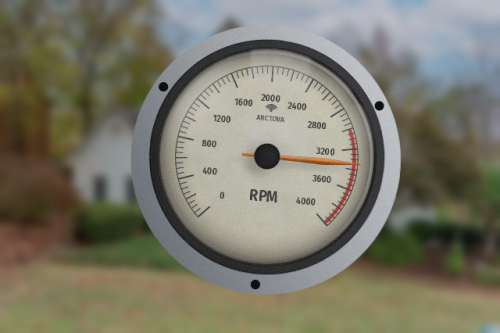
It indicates 3350 rpm
